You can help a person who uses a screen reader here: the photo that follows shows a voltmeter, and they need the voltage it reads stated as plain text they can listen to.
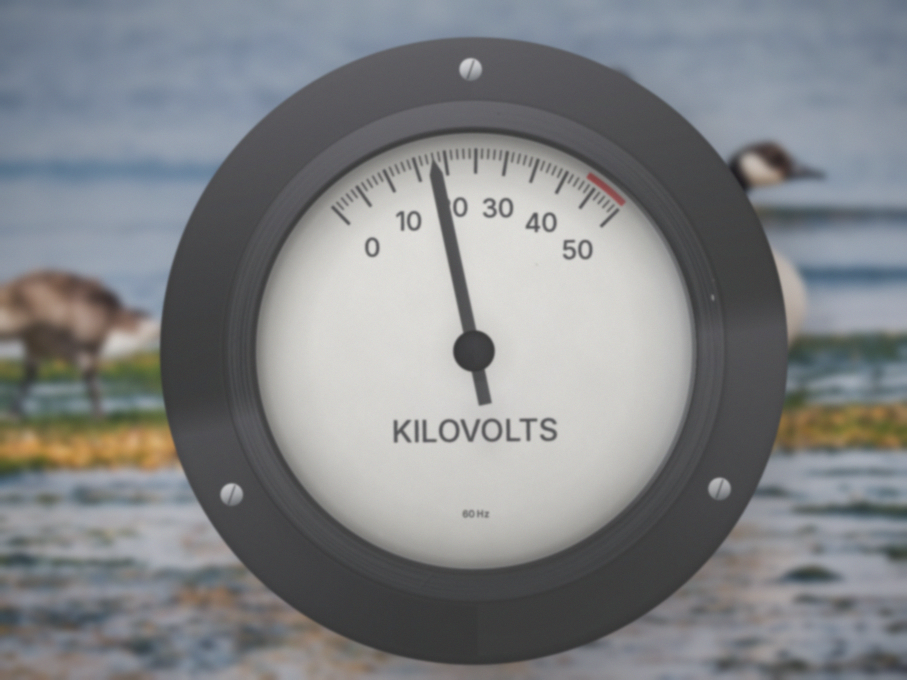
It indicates 18 kV
